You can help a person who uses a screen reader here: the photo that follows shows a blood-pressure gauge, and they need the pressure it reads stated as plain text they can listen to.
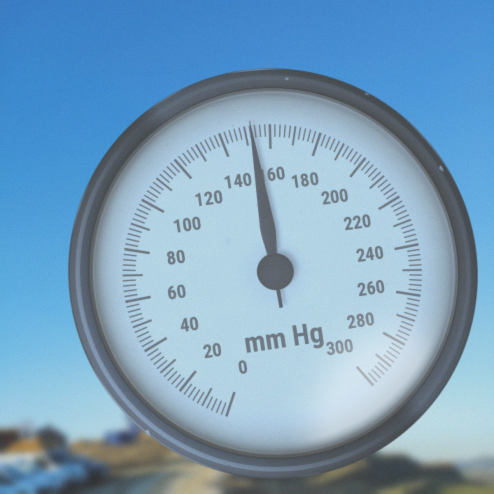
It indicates 152 mmHg
